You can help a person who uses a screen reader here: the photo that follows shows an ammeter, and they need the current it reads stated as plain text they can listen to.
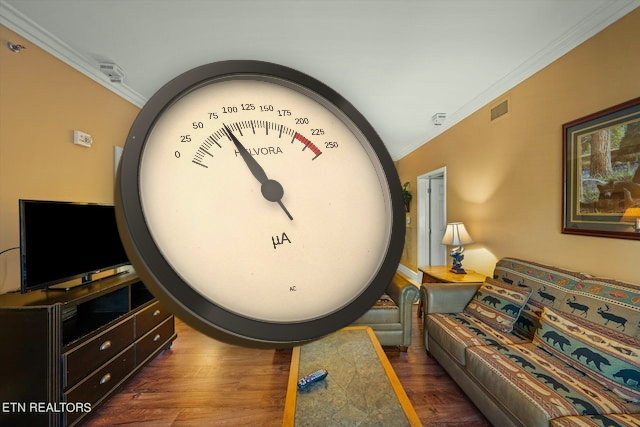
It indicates 75 µA
